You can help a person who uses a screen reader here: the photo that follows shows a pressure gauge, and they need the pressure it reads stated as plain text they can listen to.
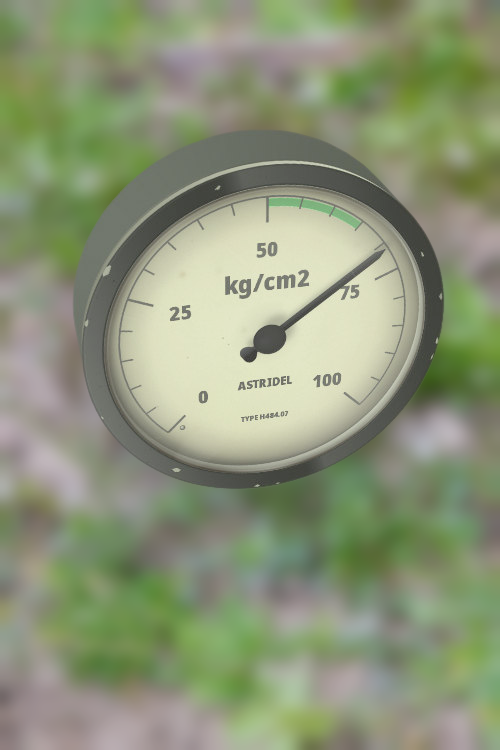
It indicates 70 kg/cm²
